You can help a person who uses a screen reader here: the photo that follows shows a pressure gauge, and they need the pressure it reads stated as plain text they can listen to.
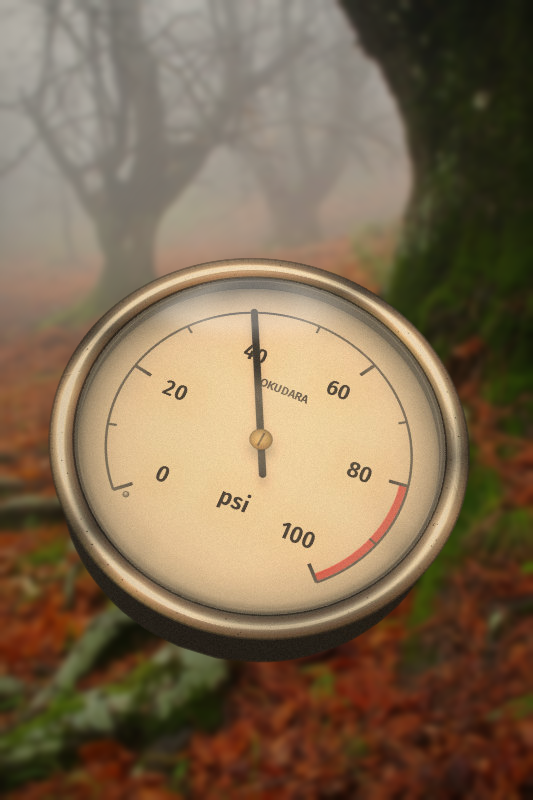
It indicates 40 psi
